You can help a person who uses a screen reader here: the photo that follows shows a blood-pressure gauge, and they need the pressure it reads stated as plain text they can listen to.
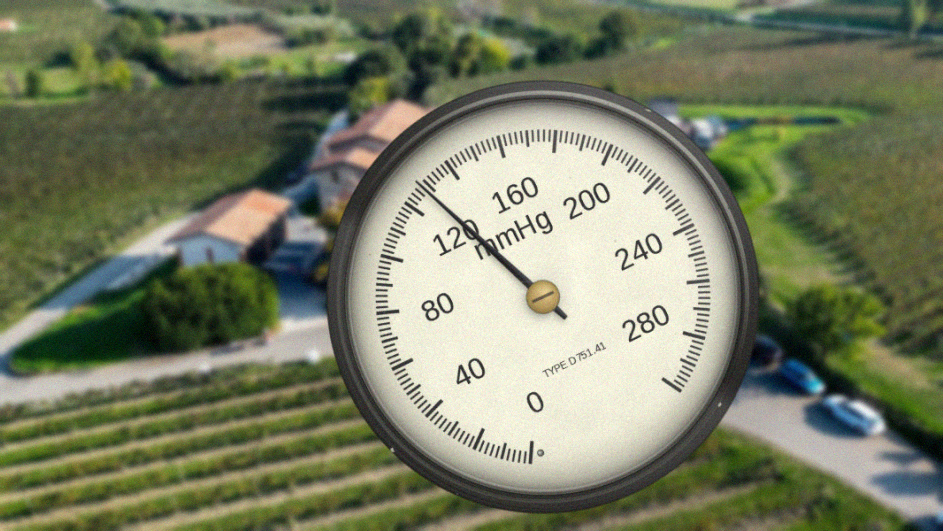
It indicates 128 mmHg
